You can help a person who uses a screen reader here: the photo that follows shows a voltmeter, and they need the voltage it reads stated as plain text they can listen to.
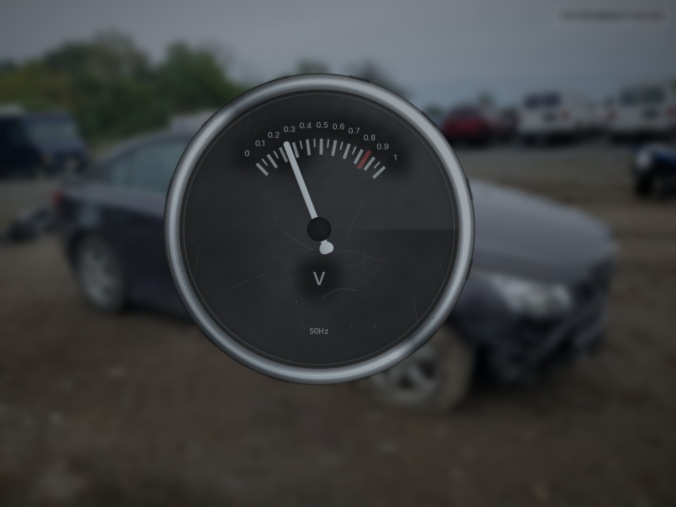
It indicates 0.25 V
